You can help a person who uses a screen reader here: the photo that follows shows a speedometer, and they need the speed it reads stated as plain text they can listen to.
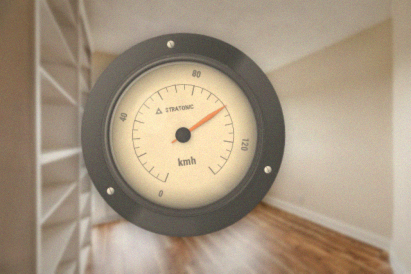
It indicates 100 km/h
